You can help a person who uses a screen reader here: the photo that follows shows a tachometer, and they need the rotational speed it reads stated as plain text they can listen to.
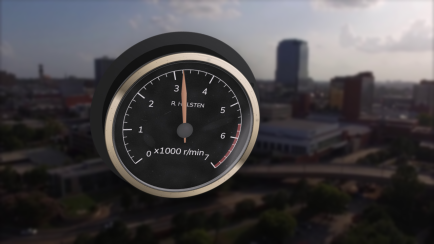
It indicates 3200 rpm
